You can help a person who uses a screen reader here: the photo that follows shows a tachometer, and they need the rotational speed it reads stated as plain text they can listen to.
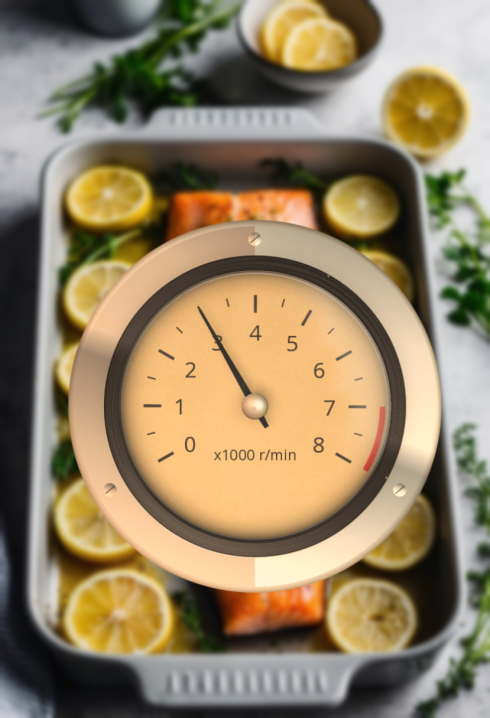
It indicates 3000 rpm
